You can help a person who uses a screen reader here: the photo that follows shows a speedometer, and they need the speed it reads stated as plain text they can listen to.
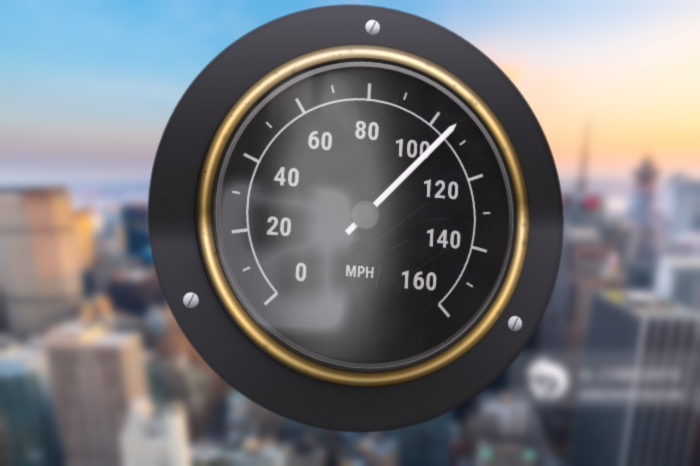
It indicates 105 mph
